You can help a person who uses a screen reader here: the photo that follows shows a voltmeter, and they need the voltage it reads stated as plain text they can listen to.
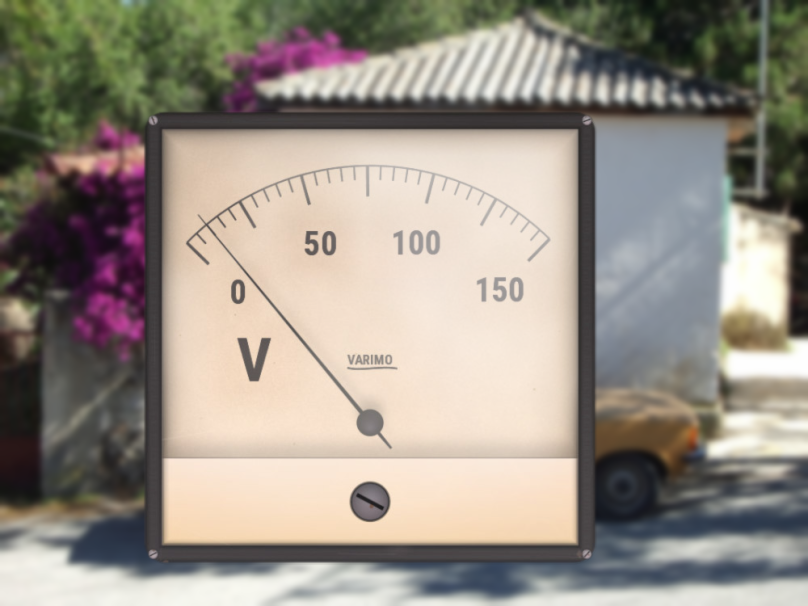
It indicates 10 V
